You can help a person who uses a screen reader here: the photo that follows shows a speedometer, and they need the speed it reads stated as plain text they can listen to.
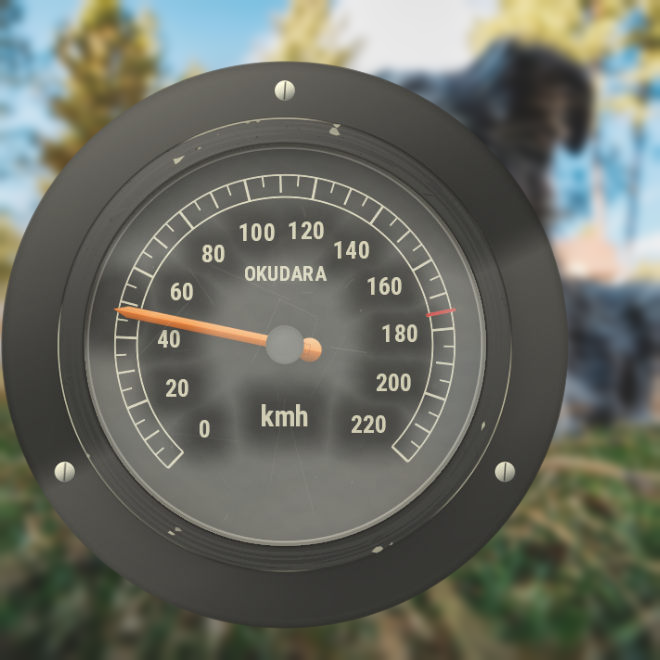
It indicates 47.5 km/h
